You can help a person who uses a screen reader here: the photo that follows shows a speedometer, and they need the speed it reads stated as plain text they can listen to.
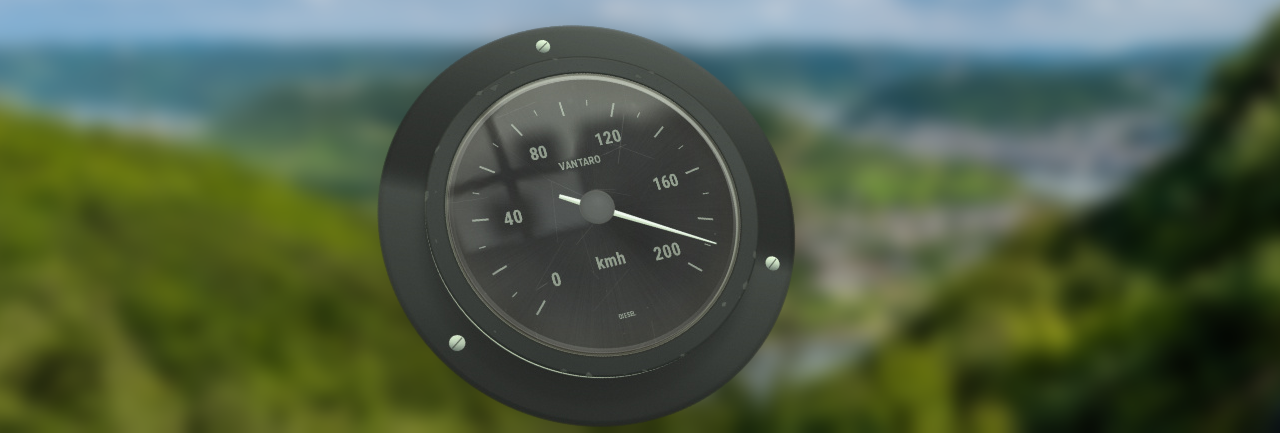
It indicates 190 km/h
